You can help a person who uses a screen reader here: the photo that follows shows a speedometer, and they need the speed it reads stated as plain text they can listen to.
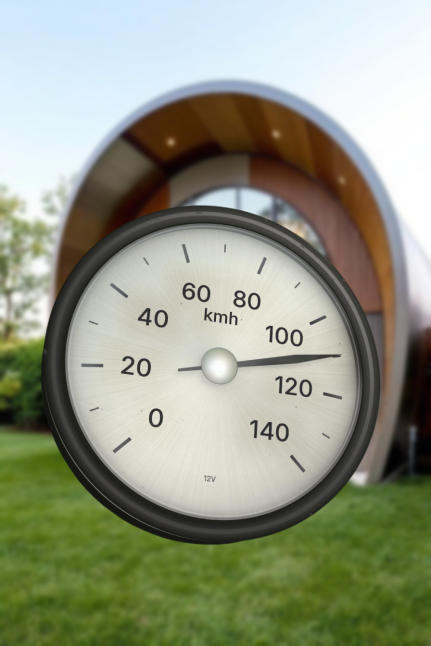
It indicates 110 km/h
